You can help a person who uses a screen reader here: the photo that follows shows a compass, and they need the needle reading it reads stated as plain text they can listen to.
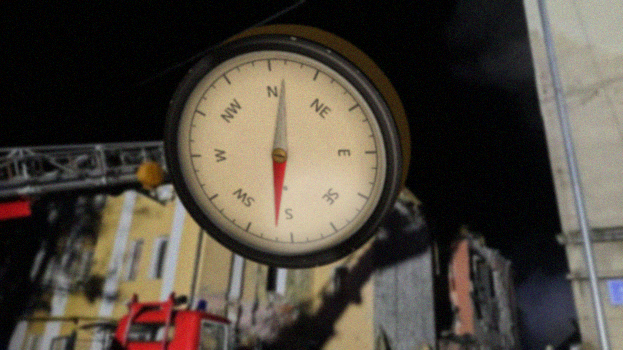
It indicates 190 °
